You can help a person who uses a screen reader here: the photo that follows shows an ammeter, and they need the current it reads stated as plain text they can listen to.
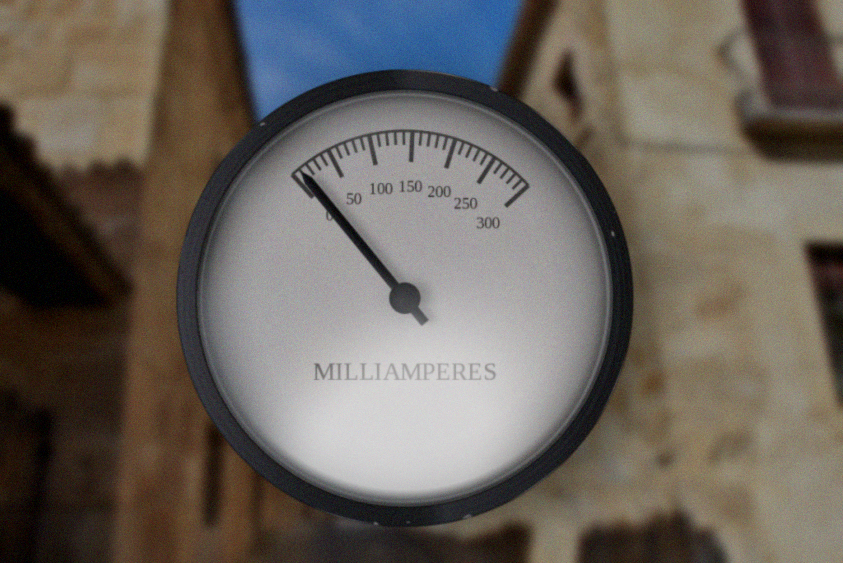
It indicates 10 mA
